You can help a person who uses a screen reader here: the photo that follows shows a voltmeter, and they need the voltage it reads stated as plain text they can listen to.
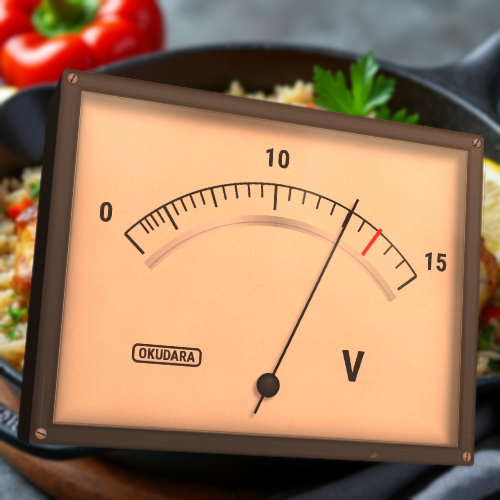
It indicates 12.5 V
